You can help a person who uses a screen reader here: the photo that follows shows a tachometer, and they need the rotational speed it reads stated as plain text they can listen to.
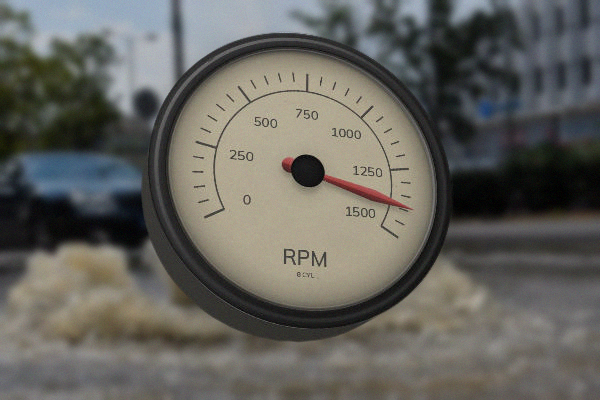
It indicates 1400 rpm
